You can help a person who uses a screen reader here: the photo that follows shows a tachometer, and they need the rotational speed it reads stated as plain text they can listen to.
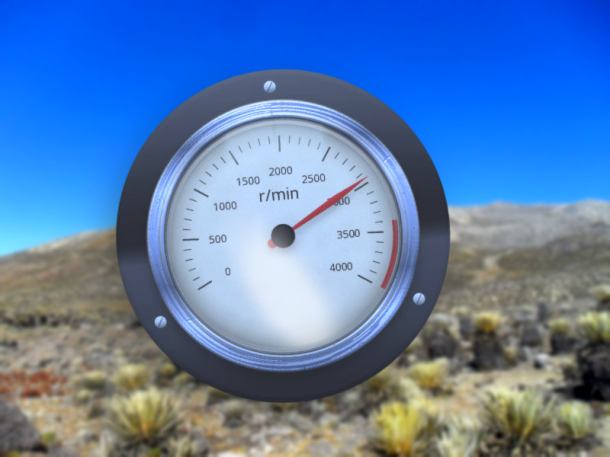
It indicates 2950 rpm
